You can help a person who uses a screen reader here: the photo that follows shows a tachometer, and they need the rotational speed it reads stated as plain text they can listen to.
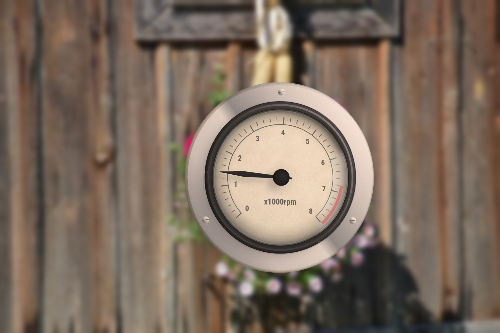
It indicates 1400 rpm
